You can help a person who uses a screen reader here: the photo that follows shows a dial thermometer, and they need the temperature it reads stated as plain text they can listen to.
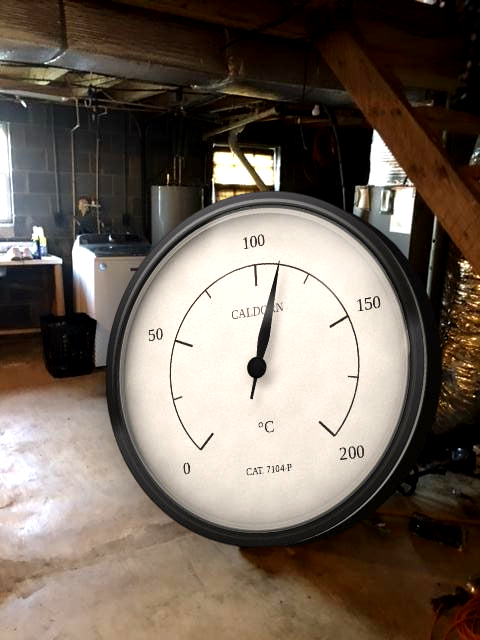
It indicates 112.5 °C
